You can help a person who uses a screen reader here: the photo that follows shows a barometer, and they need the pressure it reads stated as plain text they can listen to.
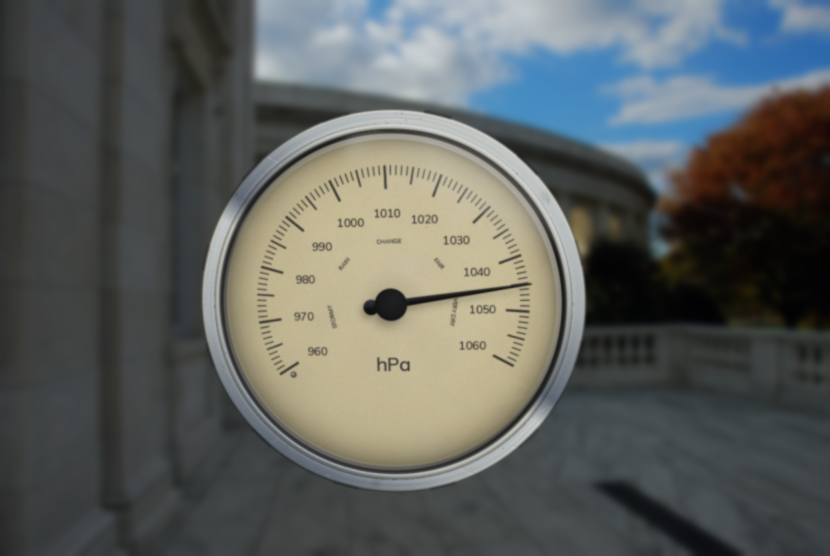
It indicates 1045 hPa
